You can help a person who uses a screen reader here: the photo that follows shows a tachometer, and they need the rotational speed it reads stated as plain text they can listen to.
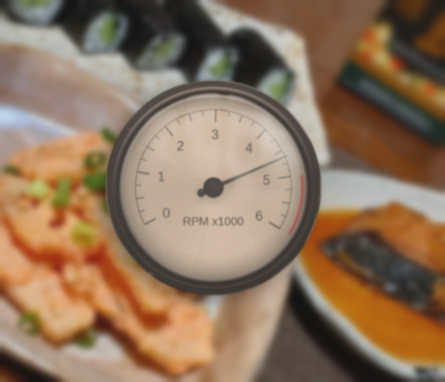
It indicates 4625 rpm
